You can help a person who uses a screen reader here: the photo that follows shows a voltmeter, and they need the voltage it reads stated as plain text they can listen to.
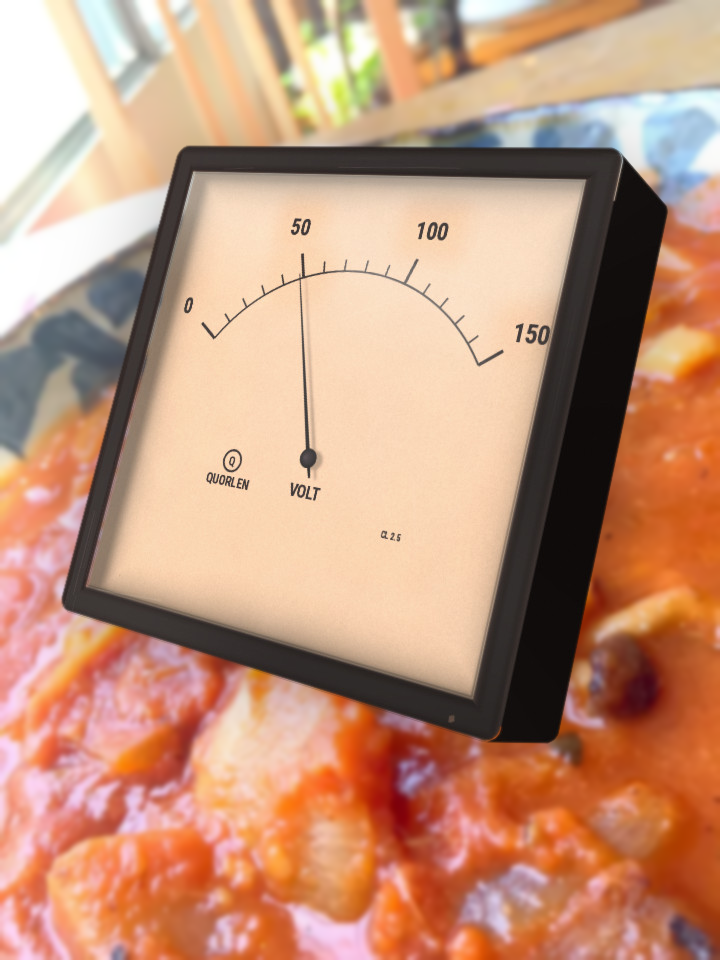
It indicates 50 V
